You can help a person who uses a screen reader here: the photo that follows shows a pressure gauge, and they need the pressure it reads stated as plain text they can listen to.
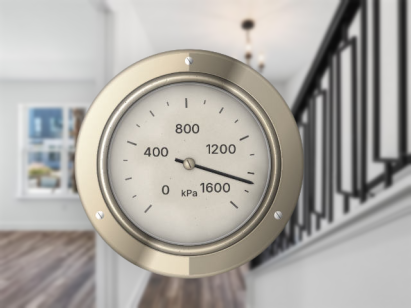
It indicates 1450 kPa
